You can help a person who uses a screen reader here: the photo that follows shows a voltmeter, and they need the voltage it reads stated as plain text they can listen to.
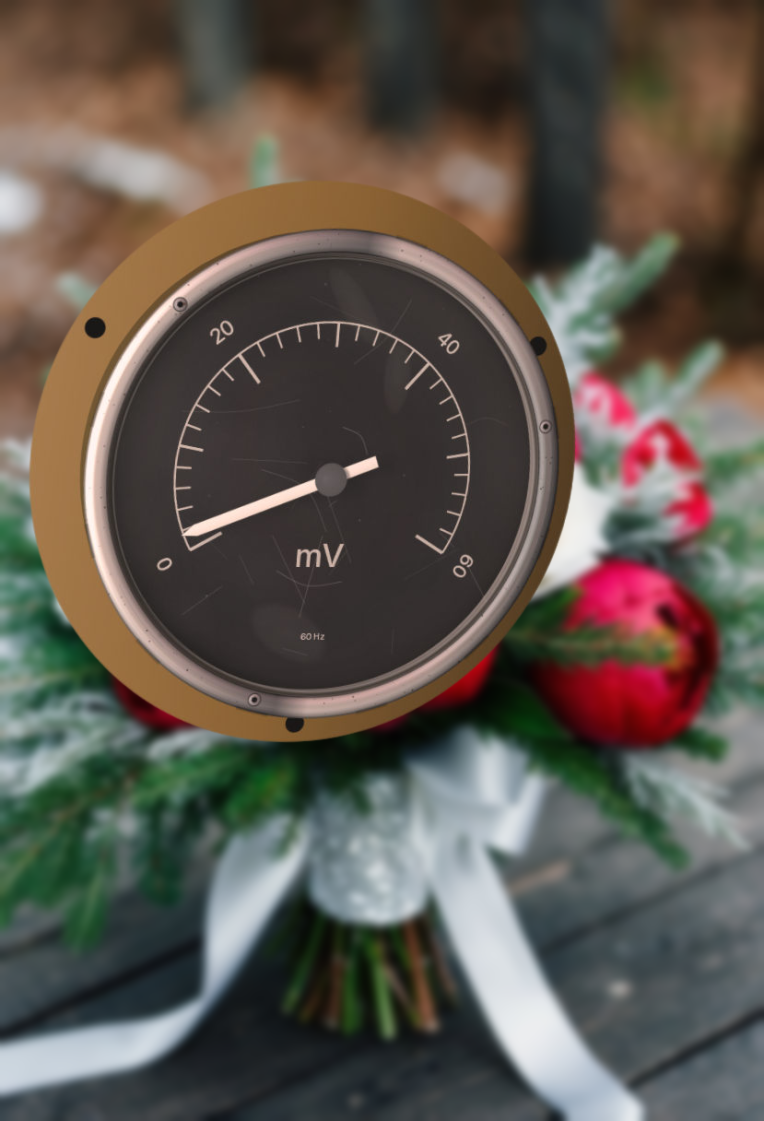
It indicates 2 mV
